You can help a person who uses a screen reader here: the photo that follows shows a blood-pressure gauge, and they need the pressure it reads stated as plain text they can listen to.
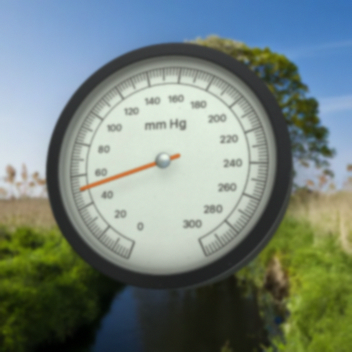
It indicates 50 mmHg
